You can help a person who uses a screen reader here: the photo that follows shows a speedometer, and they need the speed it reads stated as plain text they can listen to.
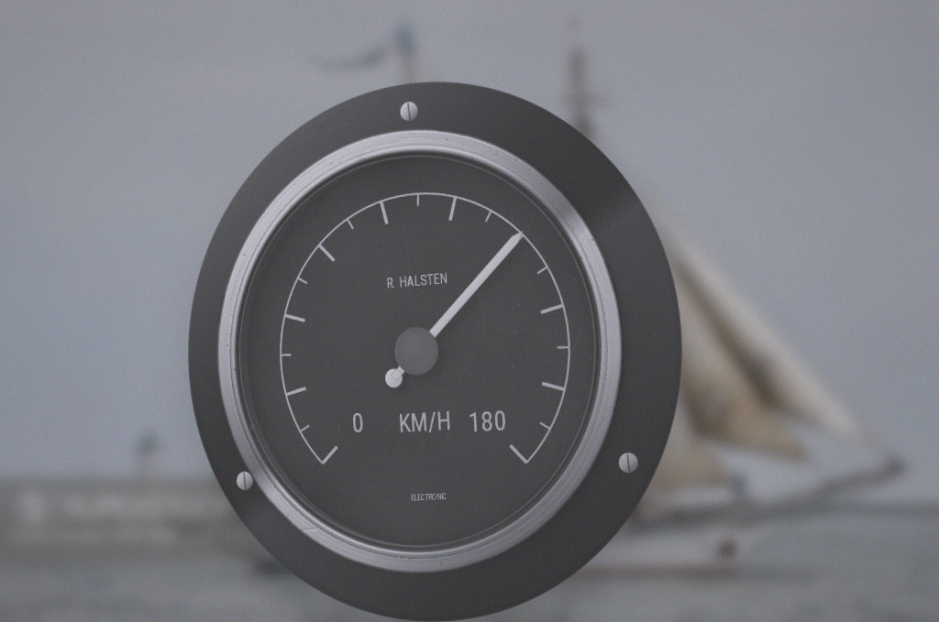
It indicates 120 km/h
